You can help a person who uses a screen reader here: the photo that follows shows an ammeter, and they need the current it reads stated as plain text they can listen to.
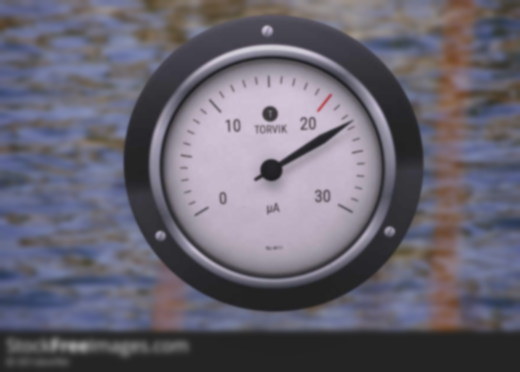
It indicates 22.5 µA
